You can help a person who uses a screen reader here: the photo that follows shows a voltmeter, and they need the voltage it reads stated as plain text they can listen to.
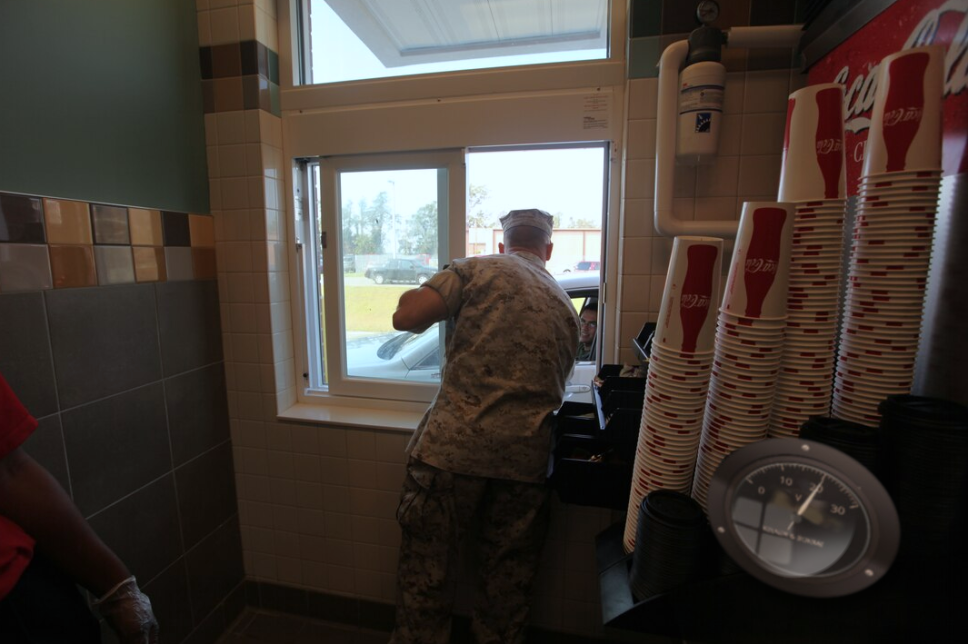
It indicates 20 V
